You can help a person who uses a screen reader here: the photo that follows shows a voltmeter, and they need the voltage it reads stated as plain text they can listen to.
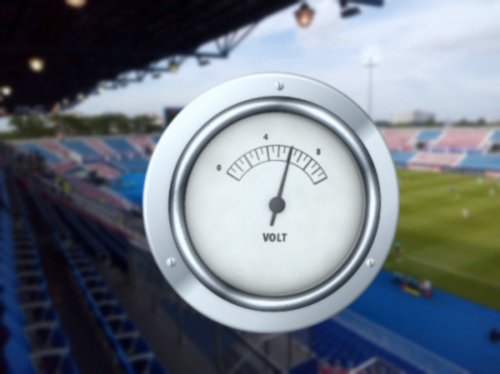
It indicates 6 V
